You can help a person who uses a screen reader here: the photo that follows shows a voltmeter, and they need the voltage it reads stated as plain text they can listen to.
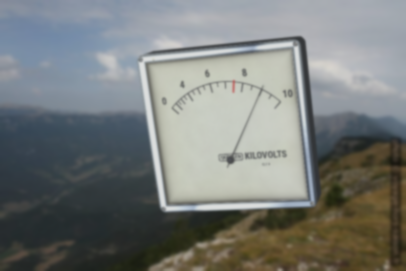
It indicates 9 kV
